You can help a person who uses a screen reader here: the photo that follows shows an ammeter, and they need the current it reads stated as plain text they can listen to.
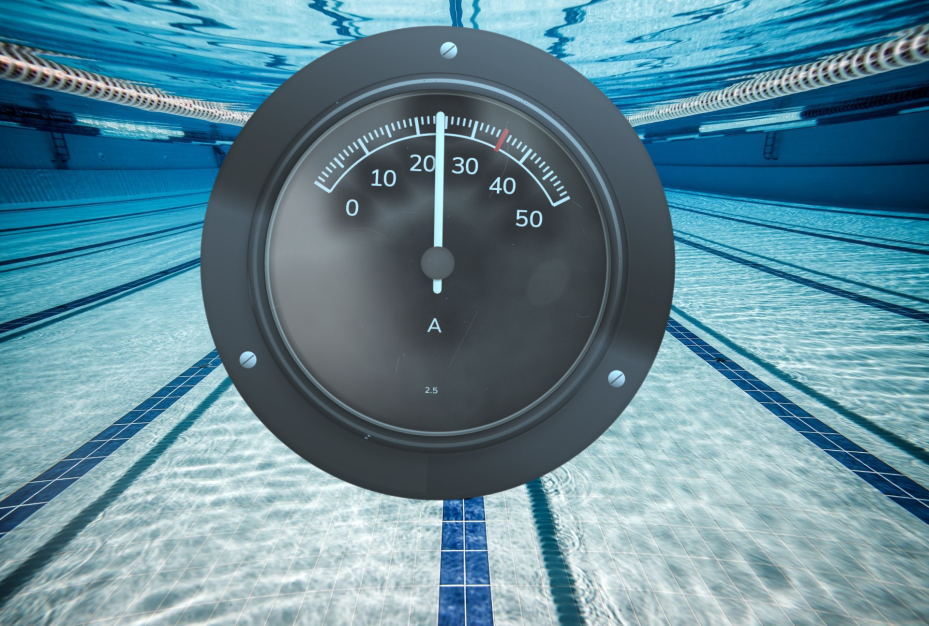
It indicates 24 A
